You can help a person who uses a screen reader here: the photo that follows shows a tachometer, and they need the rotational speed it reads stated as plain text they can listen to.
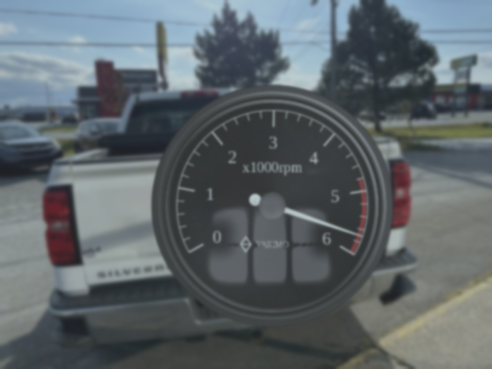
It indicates 5700 rpm
